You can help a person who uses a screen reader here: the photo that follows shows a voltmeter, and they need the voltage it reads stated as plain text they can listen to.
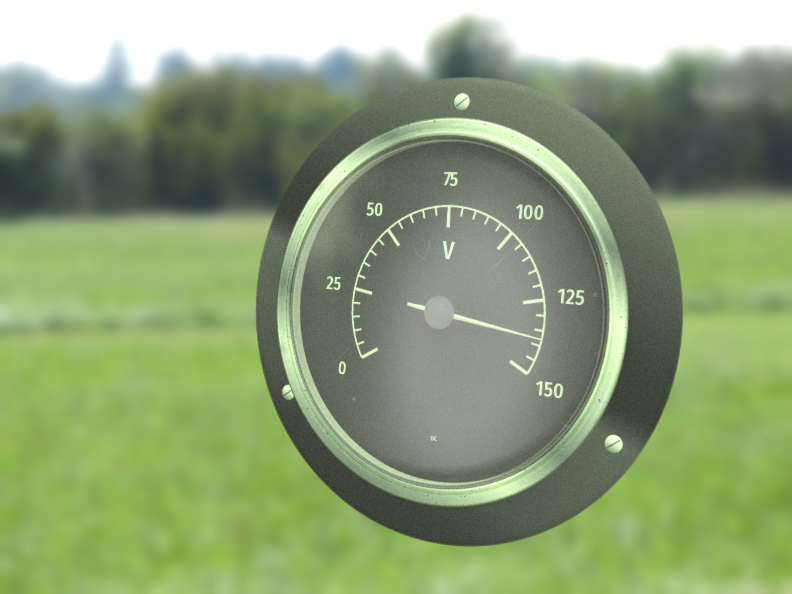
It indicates 137.5 V
